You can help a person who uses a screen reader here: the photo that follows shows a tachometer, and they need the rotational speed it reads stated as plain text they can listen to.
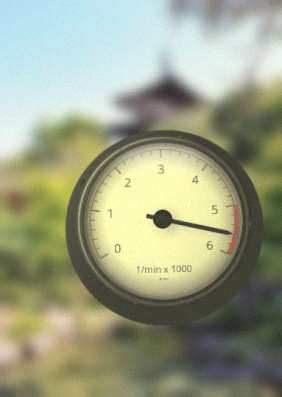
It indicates 5600 rpm
